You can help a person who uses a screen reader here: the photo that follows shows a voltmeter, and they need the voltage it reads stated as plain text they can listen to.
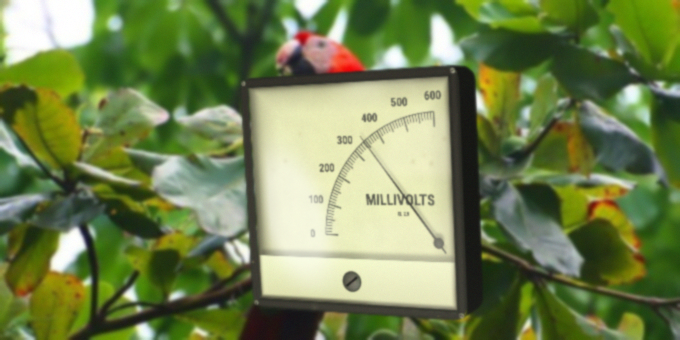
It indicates 350 mV
